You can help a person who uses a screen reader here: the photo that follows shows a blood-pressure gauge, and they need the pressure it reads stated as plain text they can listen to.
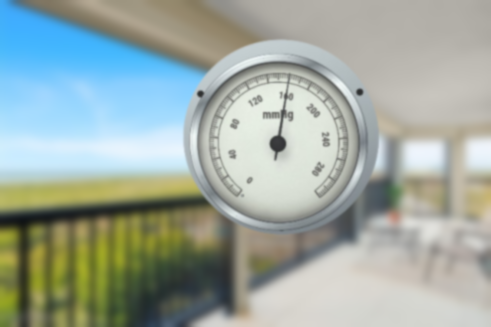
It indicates 160 mmHg
